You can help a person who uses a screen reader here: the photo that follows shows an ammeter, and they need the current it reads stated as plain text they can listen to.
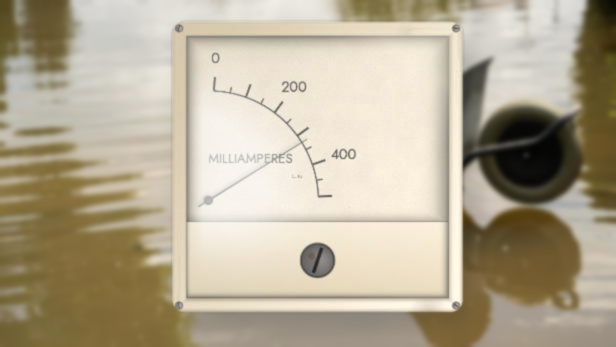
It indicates 325 mA
